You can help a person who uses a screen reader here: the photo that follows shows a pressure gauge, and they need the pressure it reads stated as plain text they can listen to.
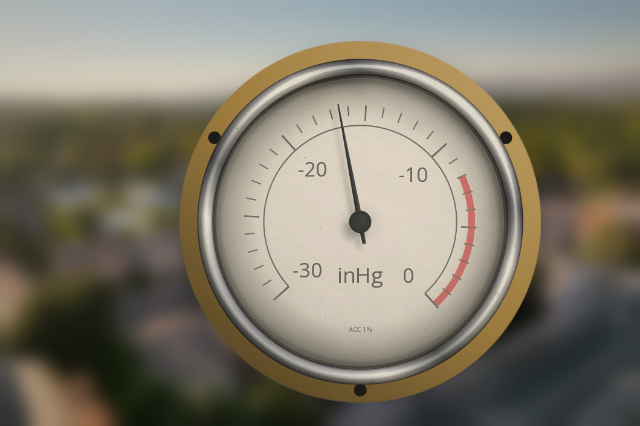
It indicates -16.5 inHg
